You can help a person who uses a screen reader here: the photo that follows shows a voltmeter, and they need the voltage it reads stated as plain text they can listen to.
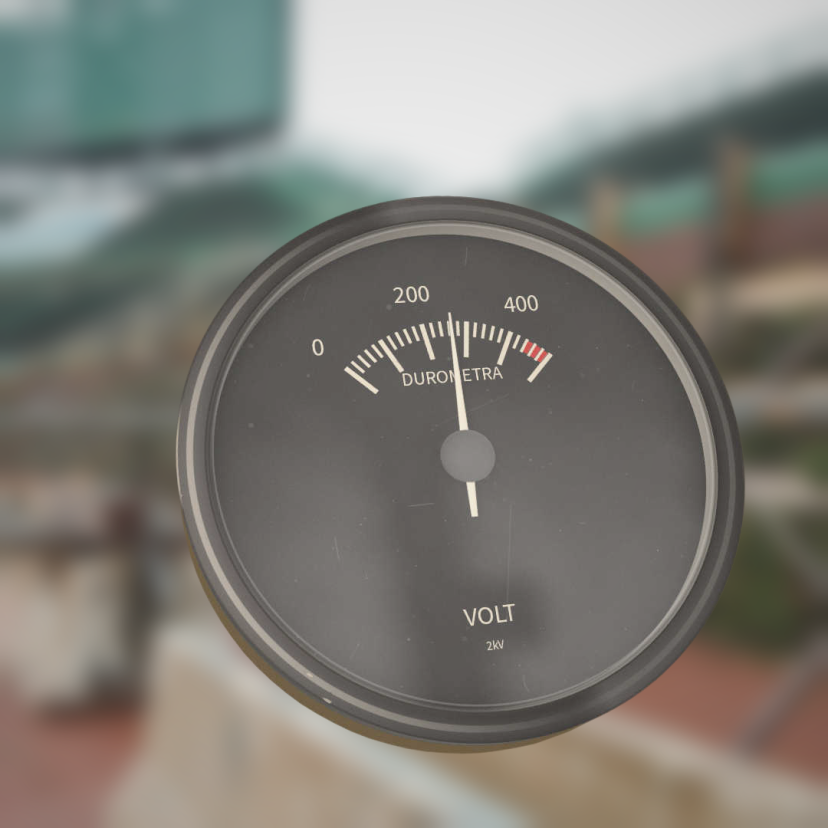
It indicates 260 V
